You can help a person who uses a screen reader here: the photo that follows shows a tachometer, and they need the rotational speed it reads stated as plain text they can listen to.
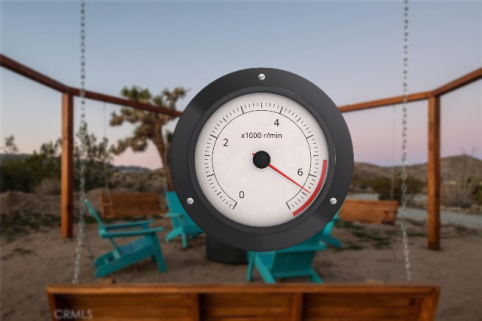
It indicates 6400 rpm
